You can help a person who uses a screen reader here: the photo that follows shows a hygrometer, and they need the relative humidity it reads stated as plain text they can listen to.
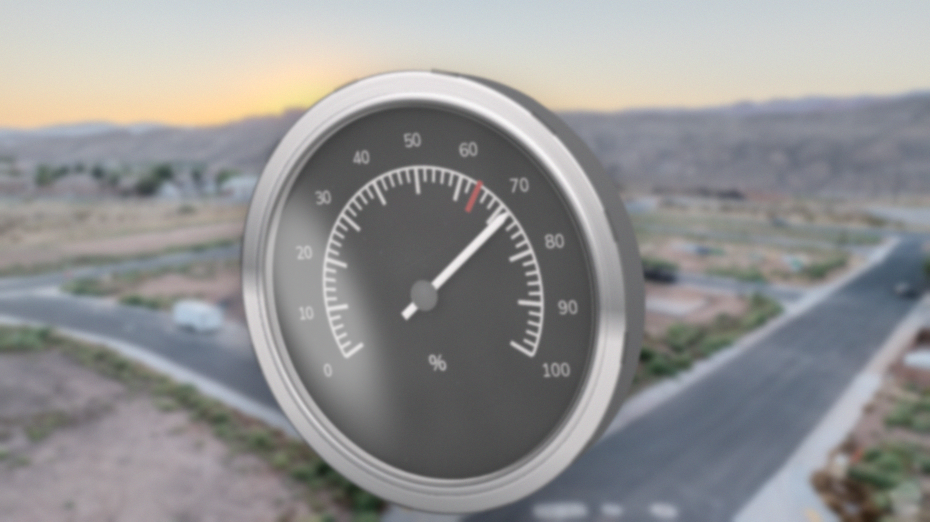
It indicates 72 %
